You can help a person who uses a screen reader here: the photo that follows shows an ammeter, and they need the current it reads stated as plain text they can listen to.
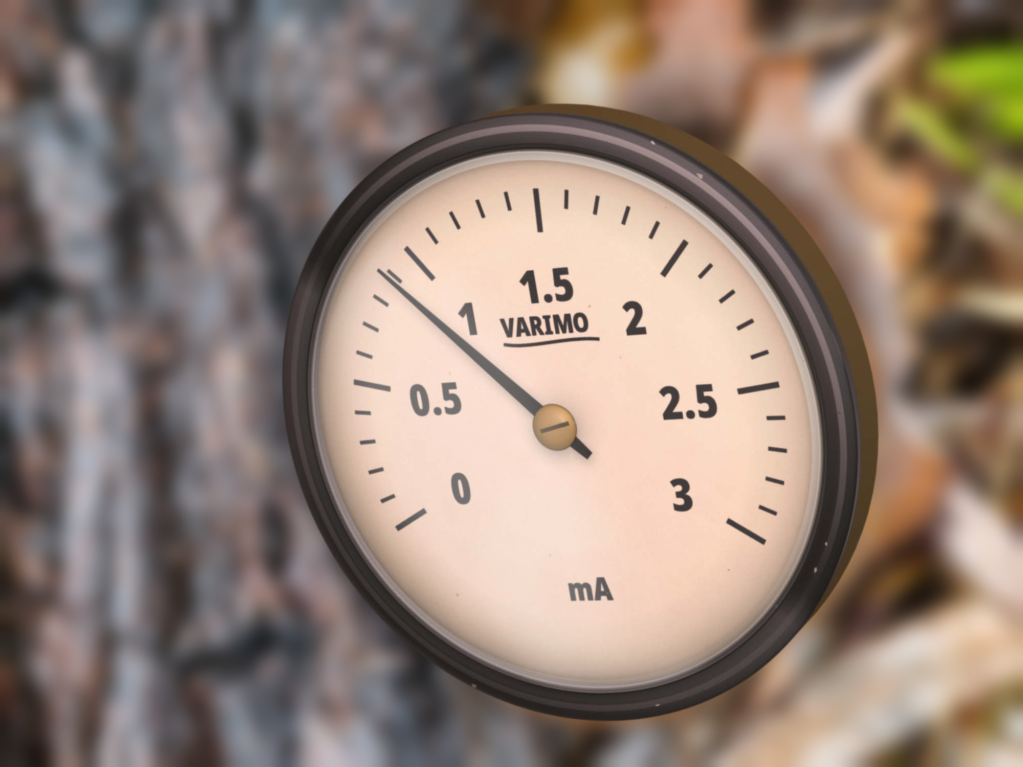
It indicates 0.9 mA
